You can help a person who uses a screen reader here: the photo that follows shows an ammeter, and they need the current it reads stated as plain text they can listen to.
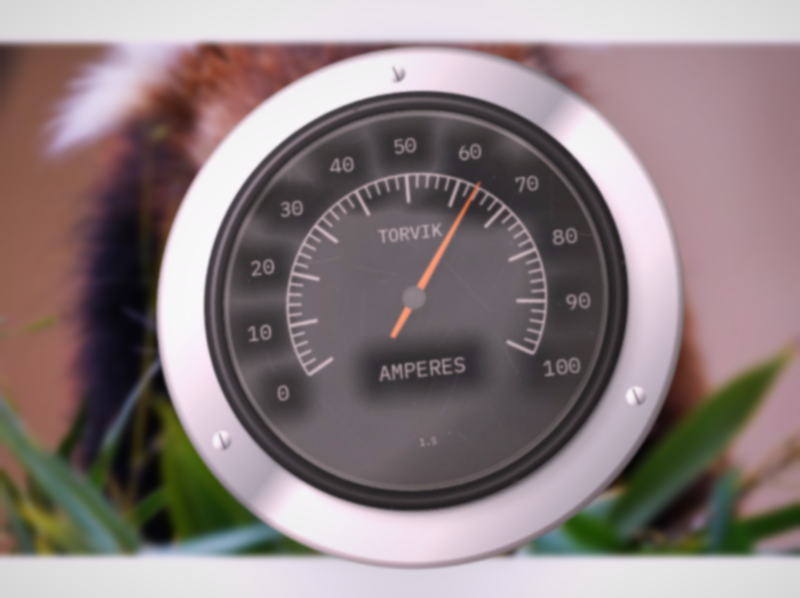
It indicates 64 A
